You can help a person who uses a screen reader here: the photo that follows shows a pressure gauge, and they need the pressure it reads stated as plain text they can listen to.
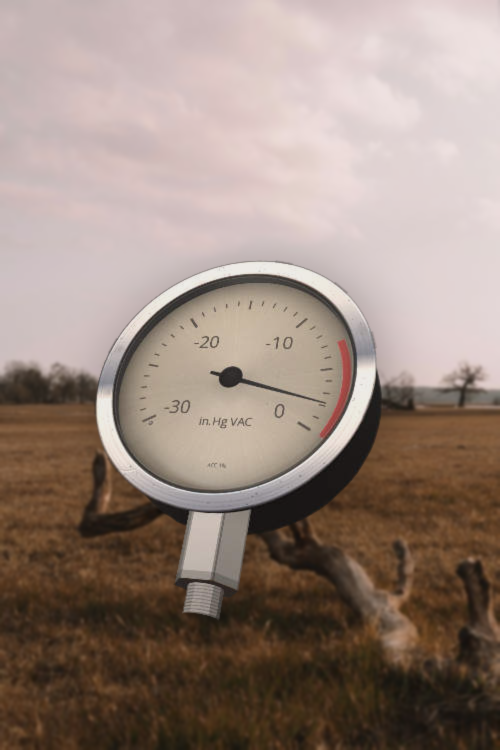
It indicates -2 inHg
